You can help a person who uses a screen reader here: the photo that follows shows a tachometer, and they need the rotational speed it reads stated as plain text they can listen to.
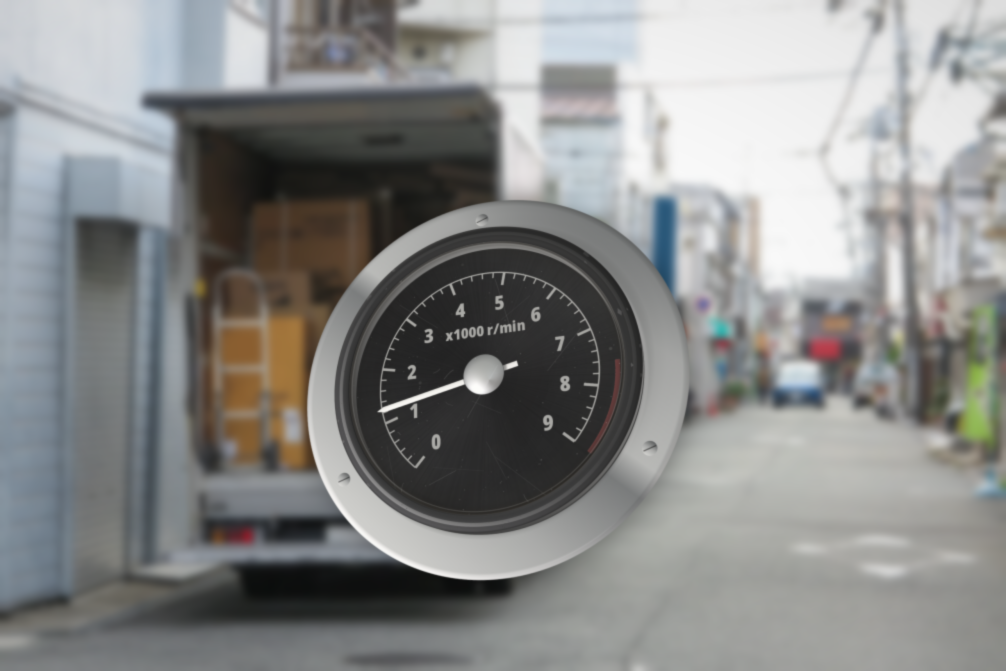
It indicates 1200 rpm
